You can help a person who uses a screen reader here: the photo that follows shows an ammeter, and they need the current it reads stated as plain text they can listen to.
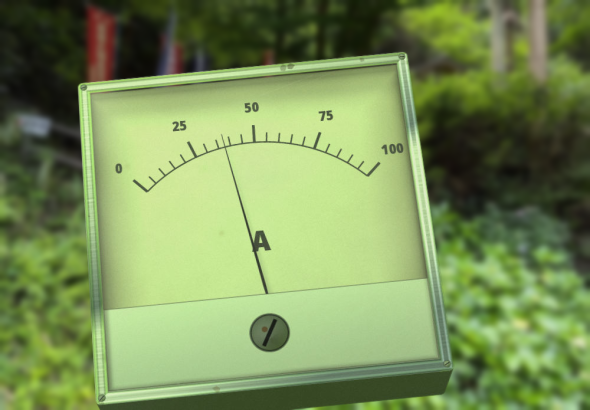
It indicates 37.5 A
